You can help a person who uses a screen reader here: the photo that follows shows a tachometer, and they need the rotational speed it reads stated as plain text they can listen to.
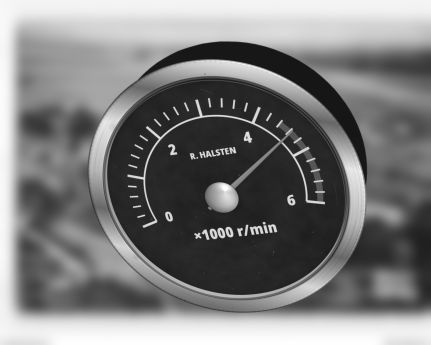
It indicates 4600 rpm
